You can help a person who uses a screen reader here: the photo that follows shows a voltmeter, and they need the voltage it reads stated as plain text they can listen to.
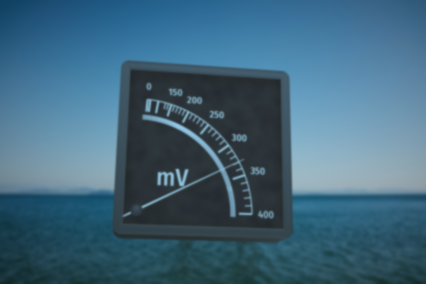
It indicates 330 mV
